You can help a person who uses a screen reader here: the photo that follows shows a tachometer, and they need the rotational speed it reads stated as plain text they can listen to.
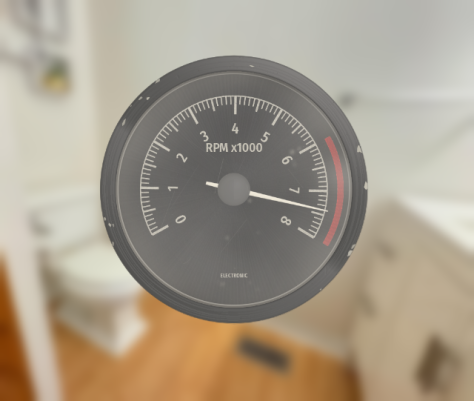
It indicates 7400 rpm
